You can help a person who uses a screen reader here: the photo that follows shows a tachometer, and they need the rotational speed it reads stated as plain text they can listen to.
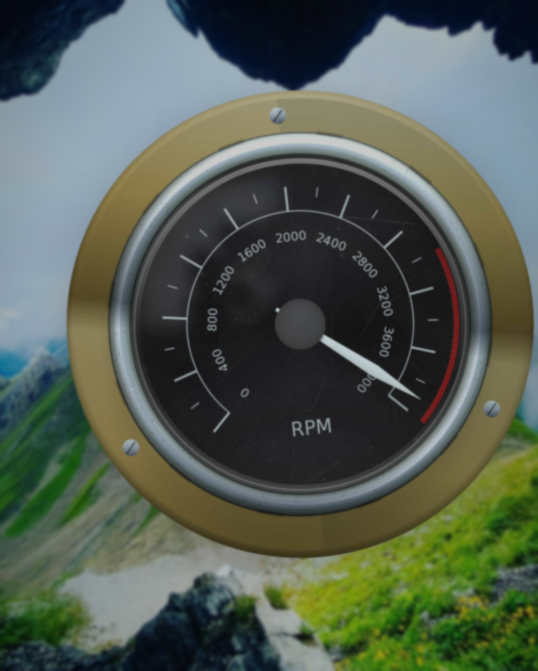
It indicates 3900 rpm
